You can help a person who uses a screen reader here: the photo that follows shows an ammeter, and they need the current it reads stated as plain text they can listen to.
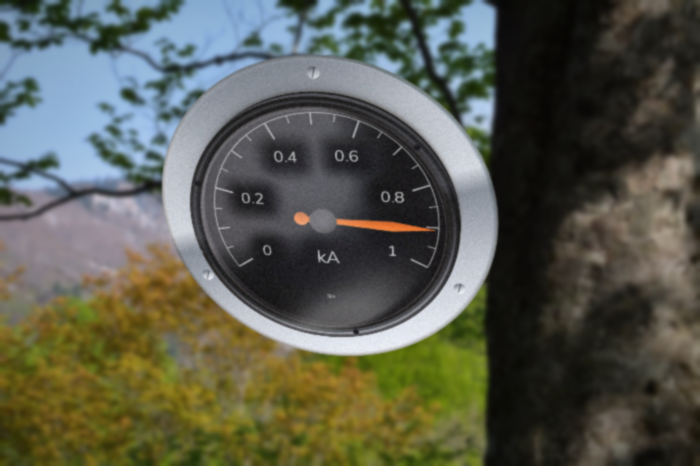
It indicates 0.9 kA
